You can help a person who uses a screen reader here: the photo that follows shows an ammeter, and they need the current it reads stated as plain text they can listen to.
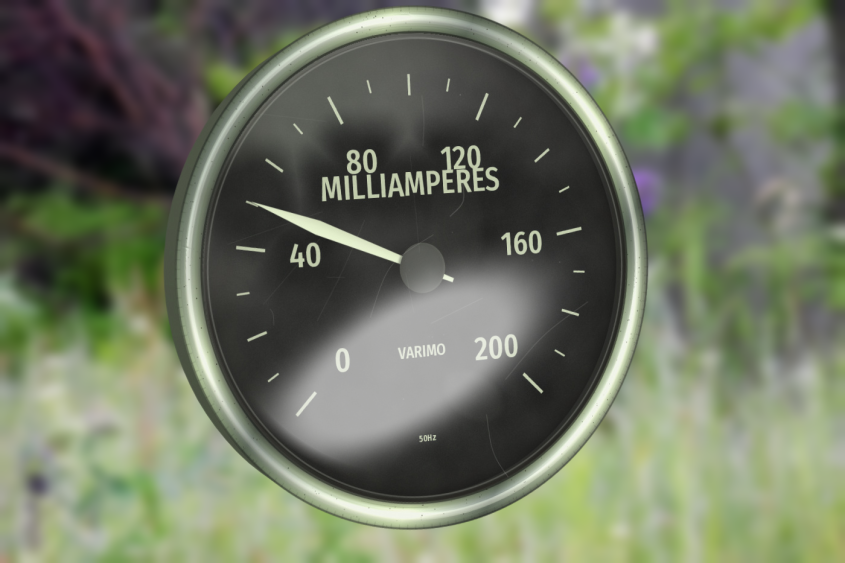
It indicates 50 mA
